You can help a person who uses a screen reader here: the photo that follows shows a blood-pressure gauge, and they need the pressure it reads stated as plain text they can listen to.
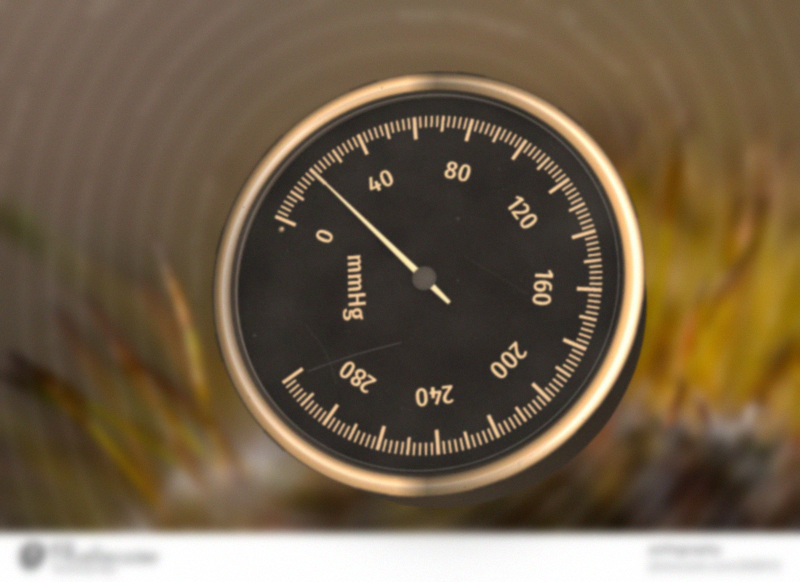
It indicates 20 mmHg
